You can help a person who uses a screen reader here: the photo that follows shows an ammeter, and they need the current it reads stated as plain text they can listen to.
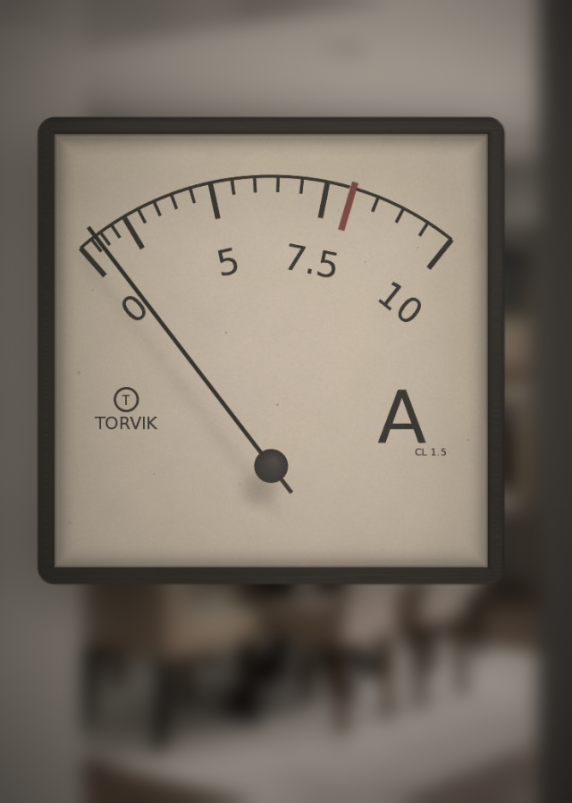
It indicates 1.25 A
